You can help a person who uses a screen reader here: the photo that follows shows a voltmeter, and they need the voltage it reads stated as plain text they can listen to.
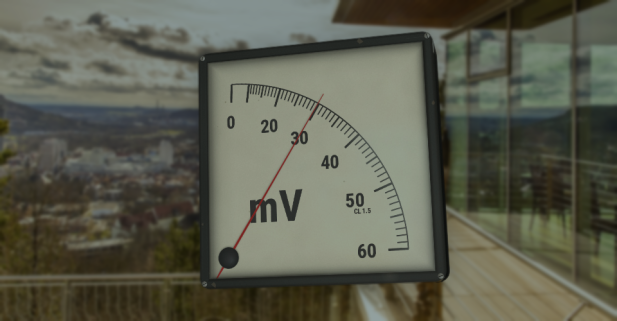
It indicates 30 mV
